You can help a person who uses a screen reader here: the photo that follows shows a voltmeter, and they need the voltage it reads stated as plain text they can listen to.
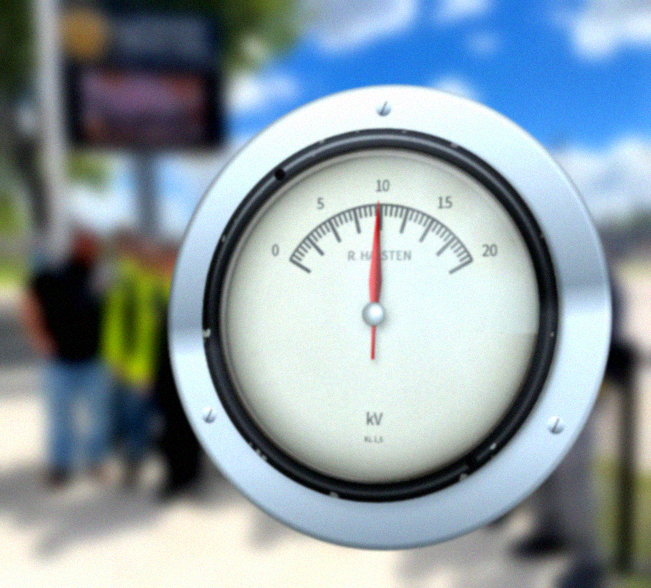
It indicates 10 kV
